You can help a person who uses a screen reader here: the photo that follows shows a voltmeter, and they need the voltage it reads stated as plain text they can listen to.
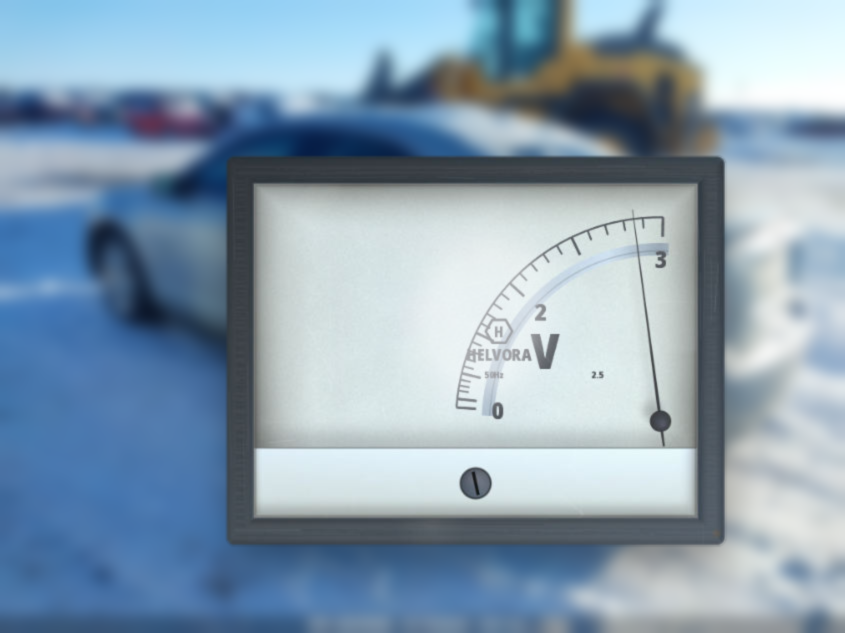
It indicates 2.85 V
